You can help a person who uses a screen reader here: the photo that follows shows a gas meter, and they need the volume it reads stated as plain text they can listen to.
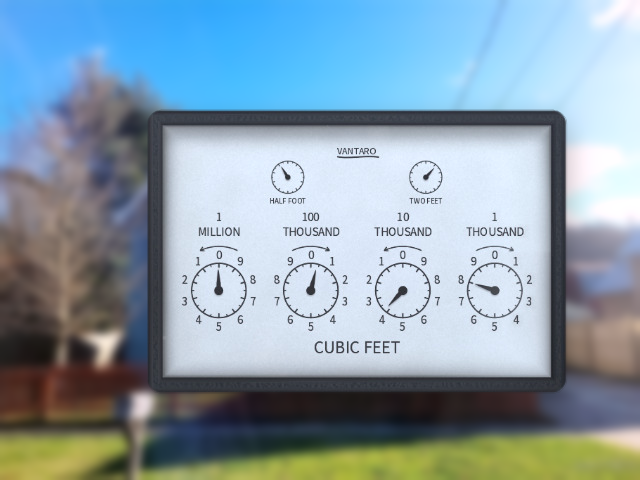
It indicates 3800 ft³
